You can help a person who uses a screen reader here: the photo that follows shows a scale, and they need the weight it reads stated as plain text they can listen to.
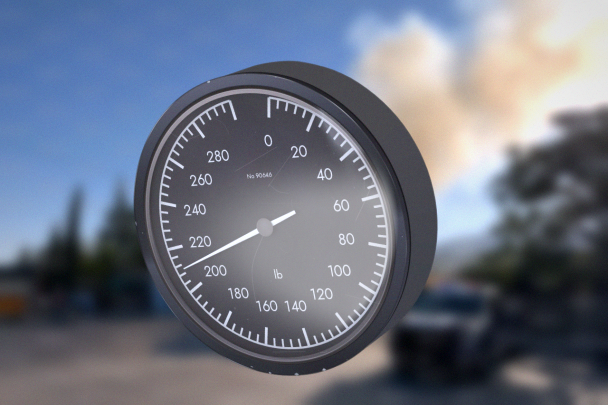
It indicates 210 lb
